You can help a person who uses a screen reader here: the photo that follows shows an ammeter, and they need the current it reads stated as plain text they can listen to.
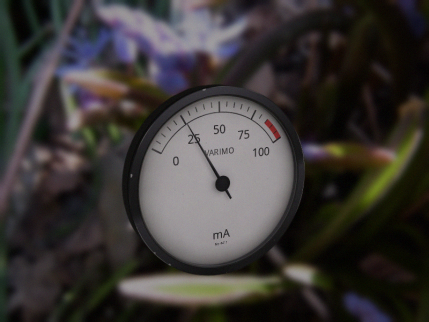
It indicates 25 mA
